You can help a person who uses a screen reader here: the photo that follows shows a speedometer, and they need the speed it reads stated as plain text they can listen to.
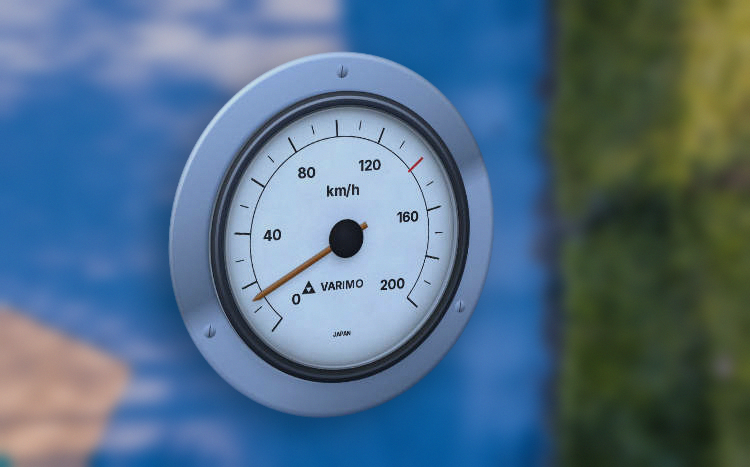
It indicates 15 km/h
